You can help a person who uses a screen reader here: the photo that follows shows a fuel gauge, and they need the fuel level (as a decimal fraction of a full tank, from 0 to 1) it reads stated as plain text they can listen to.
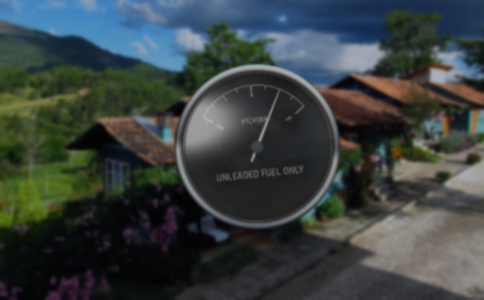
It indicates 0.75
